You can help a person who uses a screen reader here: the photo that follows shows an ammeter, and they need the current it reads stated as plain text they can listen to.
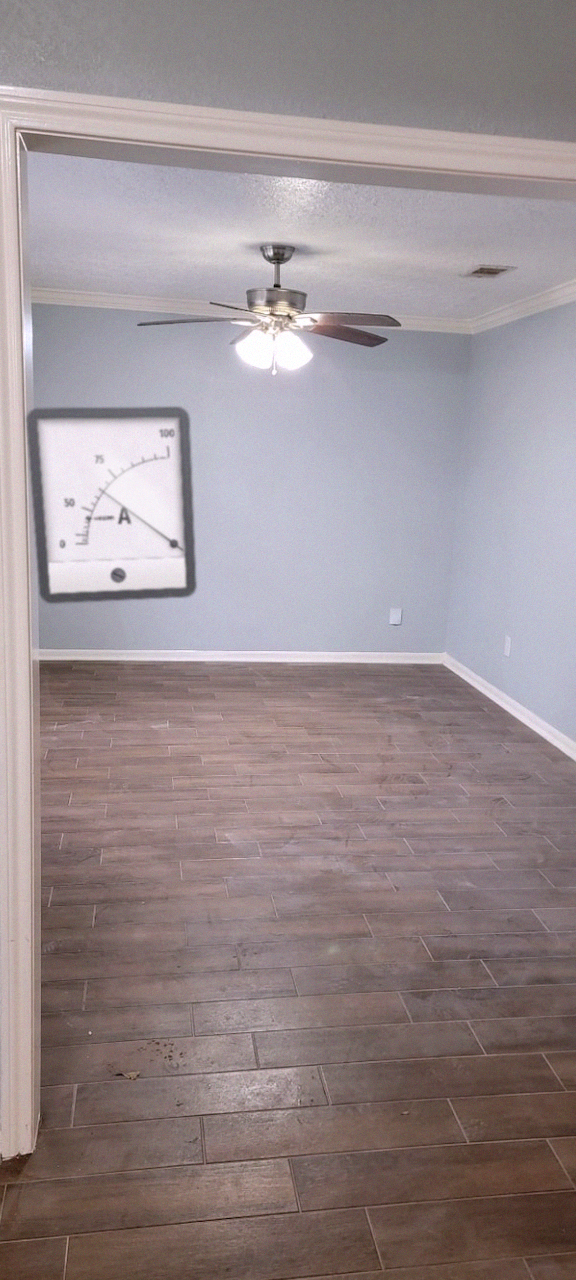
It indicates 65 A
